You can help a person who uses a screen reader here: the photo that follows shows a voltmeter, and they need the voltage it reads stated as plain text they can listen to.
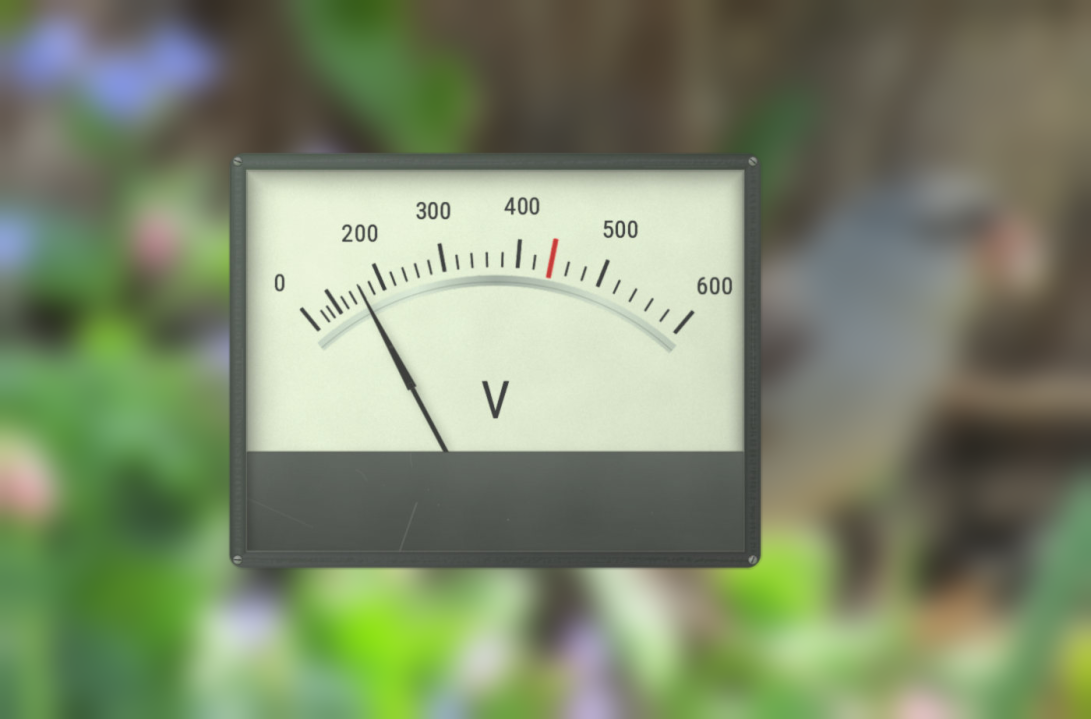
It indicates 160 V
